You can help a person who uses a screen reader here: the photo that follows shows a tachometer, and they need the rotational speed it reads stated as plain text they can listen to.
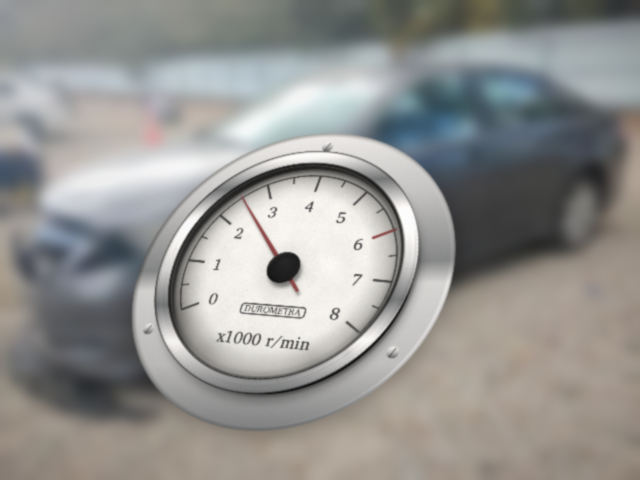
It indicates 2500 rpm
